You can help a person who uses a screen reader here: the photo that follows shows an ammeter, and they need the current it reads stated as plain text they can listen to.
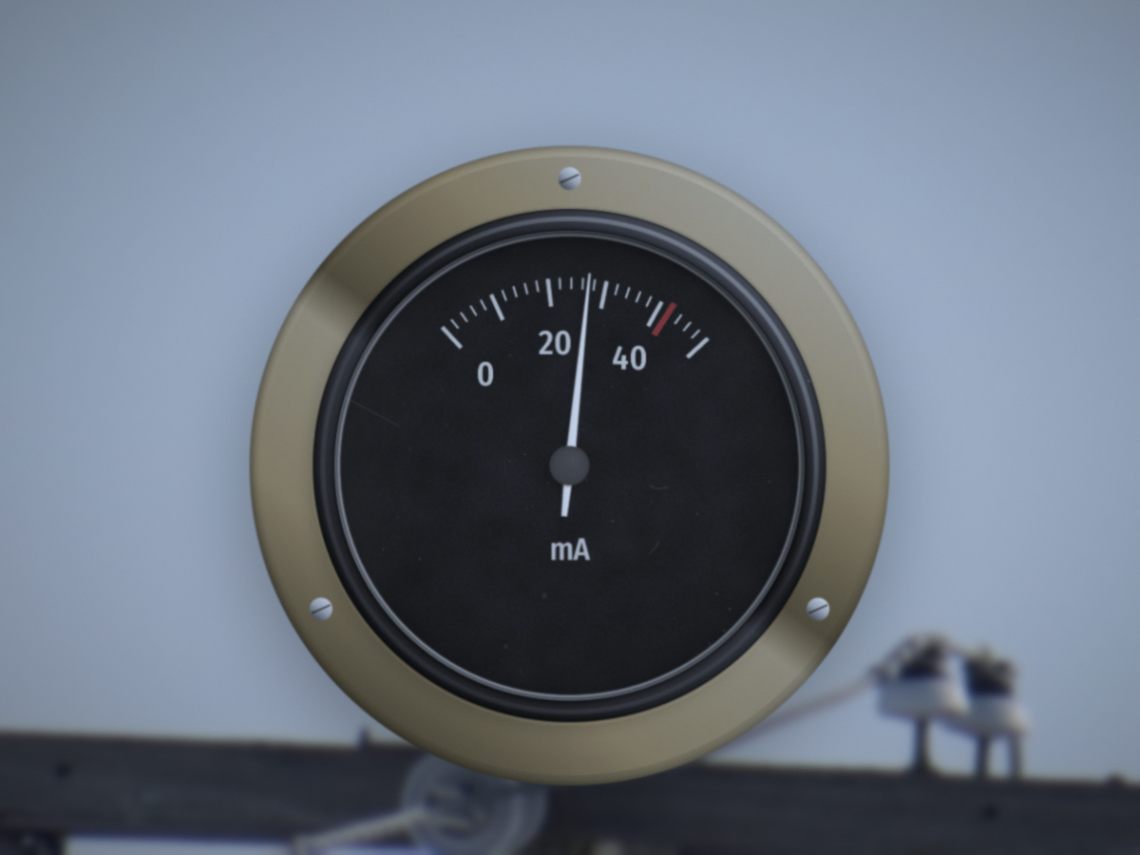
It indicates 27 mA
